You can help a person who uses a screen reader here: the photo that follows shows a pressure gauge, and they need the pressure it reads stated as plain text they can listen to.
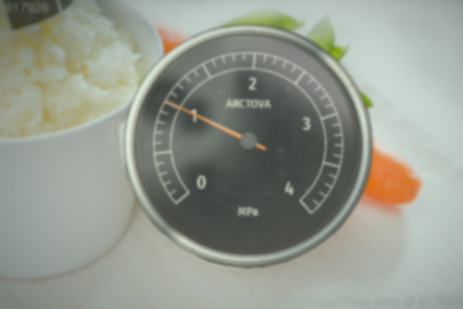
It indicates 1 MPa
